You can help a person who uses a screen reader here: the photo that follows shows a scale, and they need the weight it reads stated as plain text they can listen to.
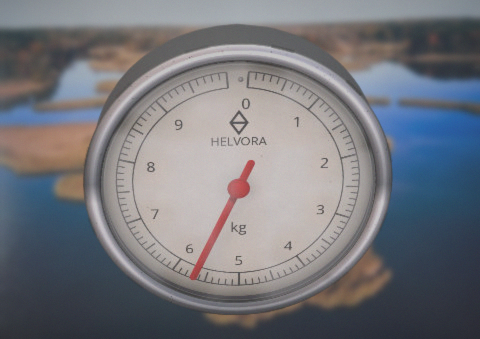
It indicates 5.7 kg
